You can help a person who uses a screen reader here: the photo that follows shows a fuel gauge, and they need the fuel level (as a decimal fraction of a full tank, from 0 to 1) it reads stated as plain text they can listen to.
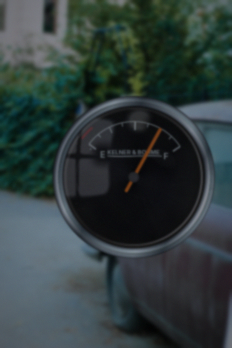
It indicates 0.75
